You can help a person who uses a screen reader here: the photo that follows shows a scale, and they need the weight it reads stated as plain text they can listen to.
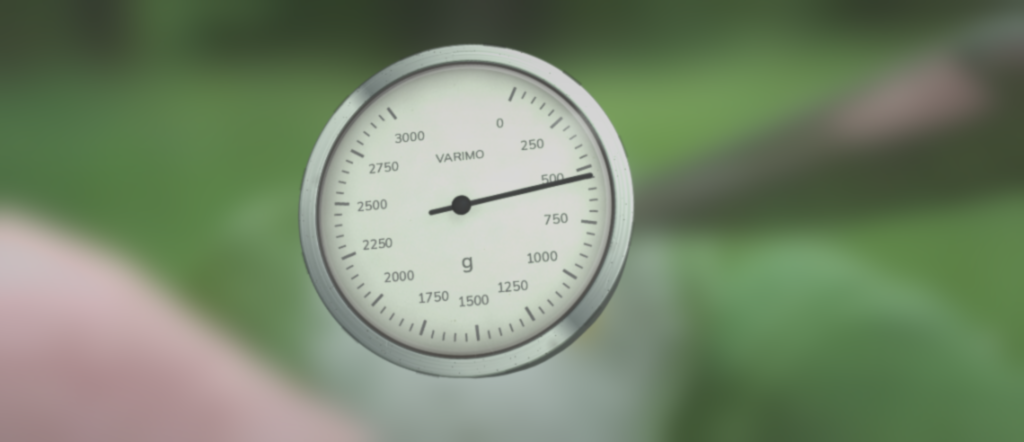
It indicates 550 g
